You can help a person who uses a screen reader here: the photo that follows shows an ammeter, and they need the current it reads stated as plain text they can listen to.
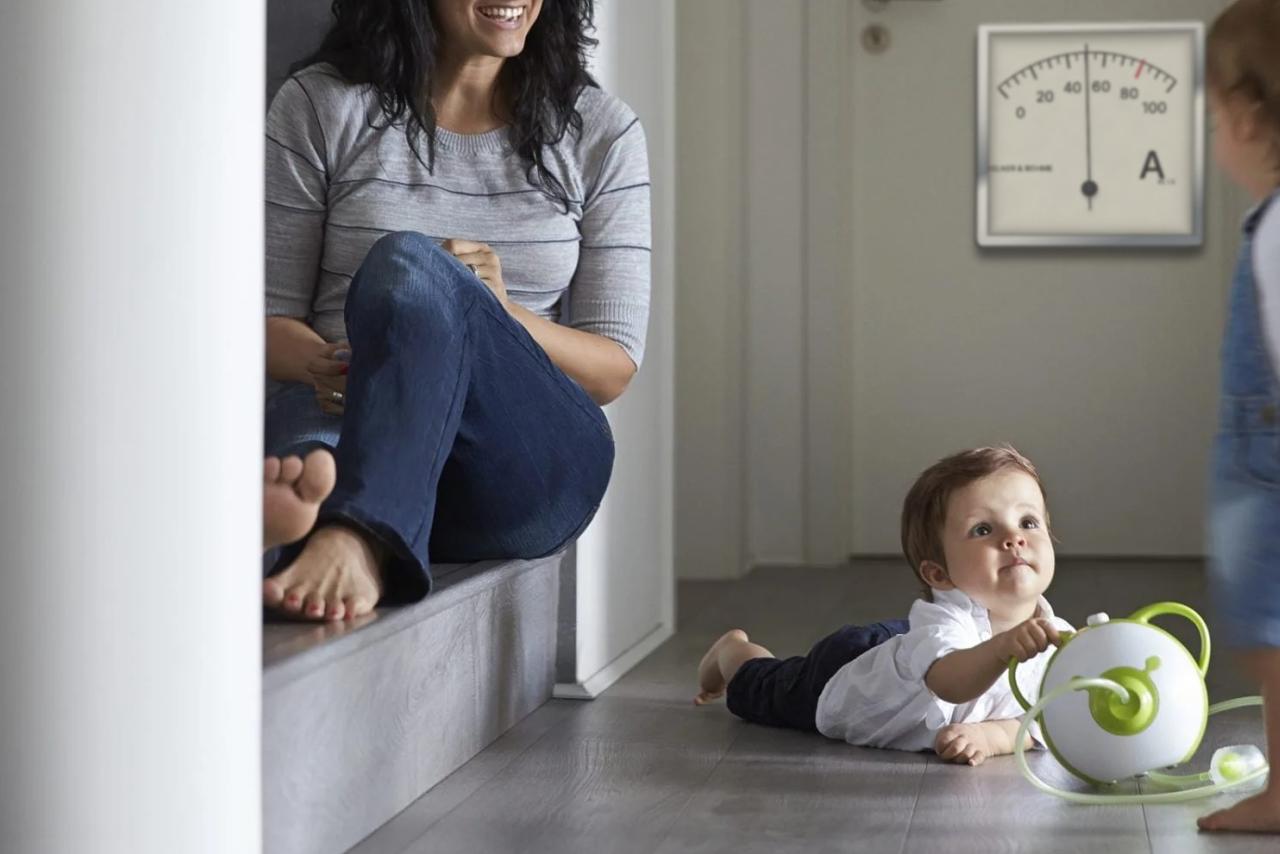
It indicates 50 A
